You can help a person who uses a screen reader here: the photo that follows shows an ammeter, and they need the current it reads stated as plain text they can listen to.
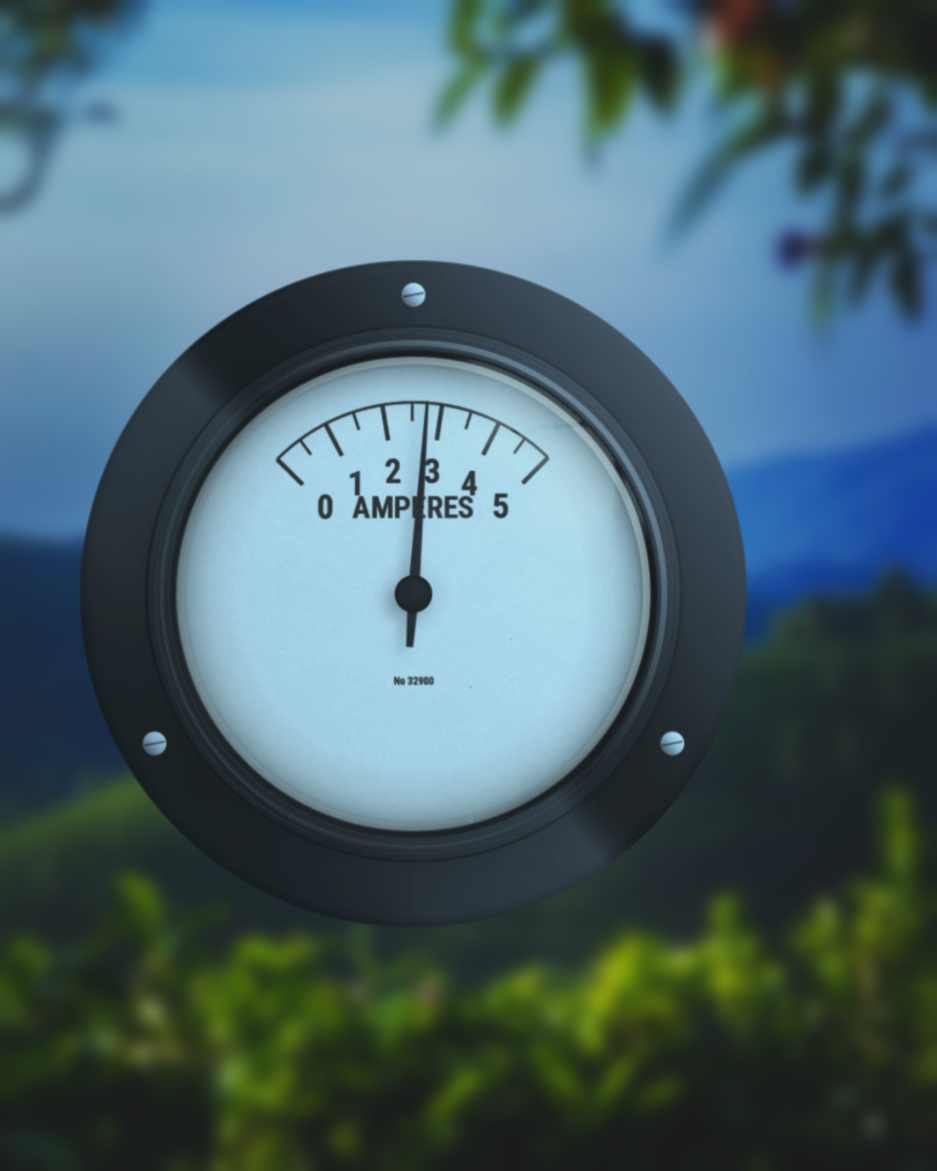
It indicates 2.75 A
